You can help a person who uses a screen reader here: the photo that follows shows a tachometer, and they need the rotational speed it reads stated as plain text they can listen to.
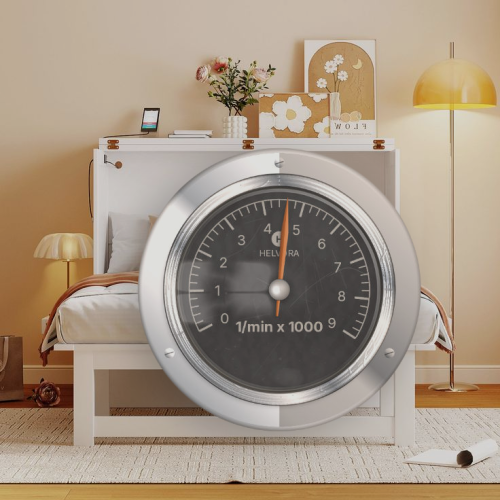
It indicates 4600 rpm
